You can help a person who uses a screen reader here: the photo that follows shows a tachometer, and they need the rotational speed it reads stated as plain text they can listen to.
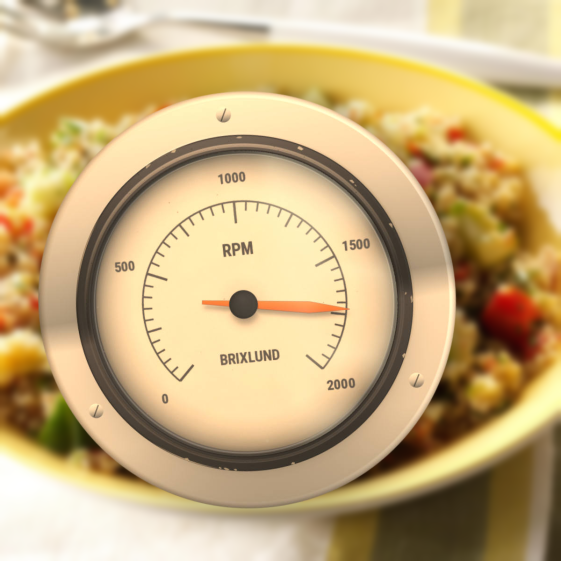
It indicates 1725 rpm
